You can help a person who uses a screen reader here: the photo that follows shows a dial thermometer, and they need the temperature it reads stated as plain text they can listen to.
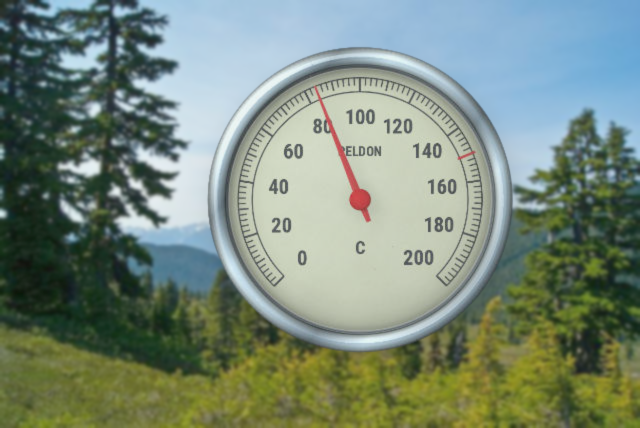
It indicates 84 °C
